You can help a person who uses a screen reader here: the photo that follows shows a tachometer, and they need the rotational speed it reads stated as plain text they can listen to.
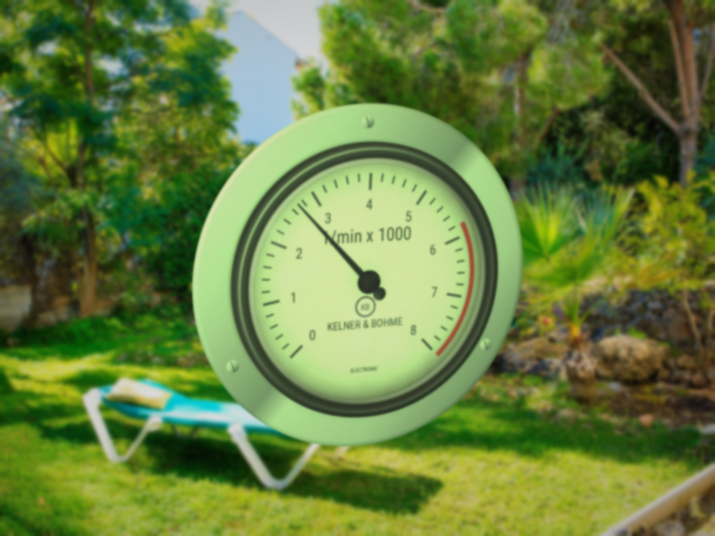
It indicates 2700 rpm
